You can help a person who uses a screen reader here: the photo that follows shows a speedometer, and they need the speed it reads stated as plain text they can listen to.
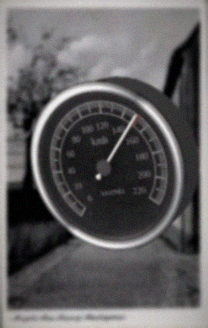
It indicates 150 km/h
